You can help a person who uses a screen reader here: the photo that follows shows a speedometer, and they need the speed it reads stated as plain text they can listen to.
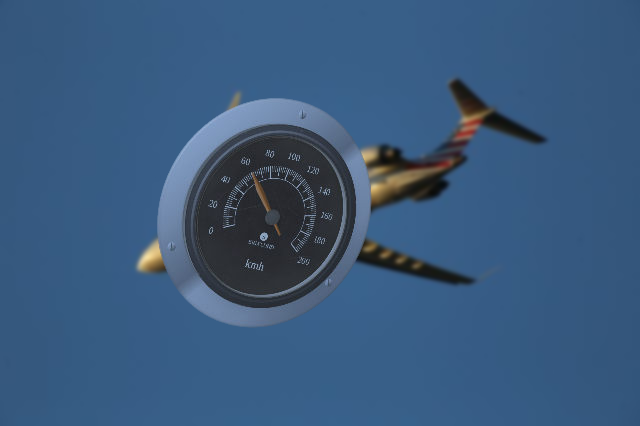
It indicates 60 km/h
